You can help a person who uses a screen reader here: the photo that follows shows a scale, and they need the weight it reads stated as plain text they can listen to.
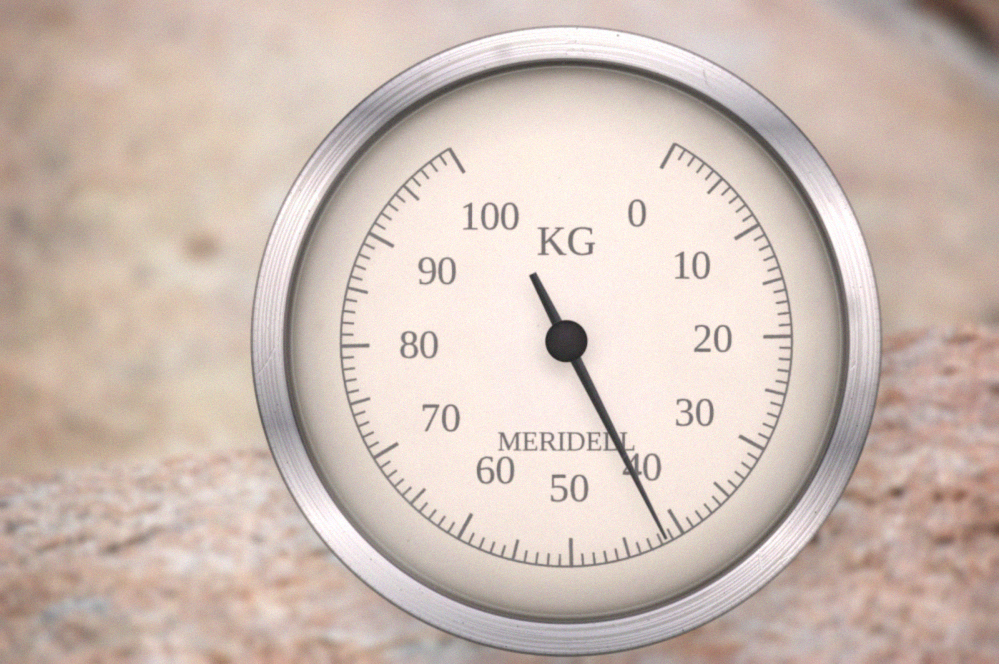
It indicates 41.5 kg
